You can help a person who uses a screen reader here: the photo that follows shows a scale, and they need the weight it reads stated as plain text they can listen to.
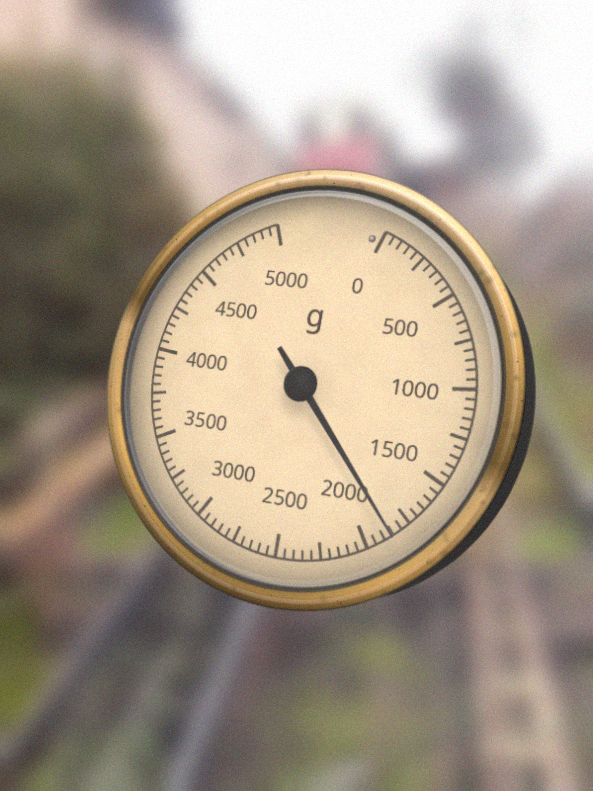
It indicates 1850 g
